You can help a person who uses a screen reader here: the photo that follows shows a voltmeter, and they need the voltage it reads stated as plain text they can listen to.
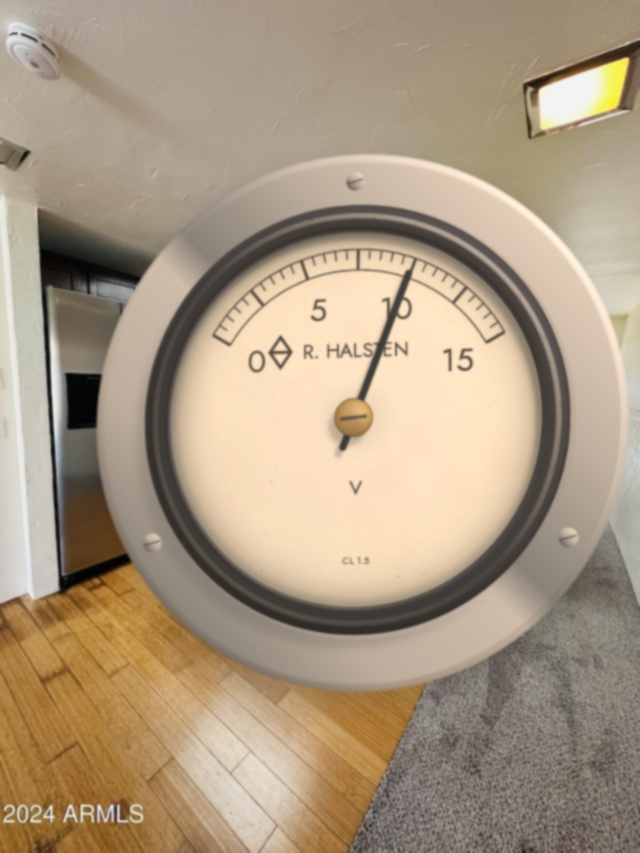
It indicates 10 V
